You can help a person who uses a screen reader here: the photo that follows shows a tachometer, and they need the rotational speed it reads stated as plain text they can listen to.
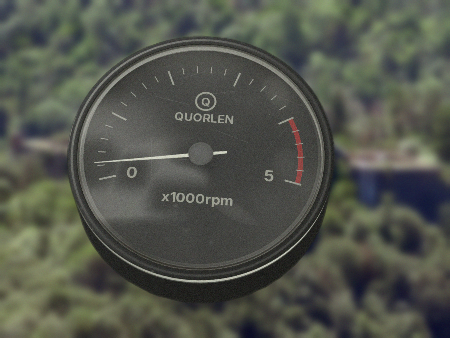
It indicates 200 rpm
